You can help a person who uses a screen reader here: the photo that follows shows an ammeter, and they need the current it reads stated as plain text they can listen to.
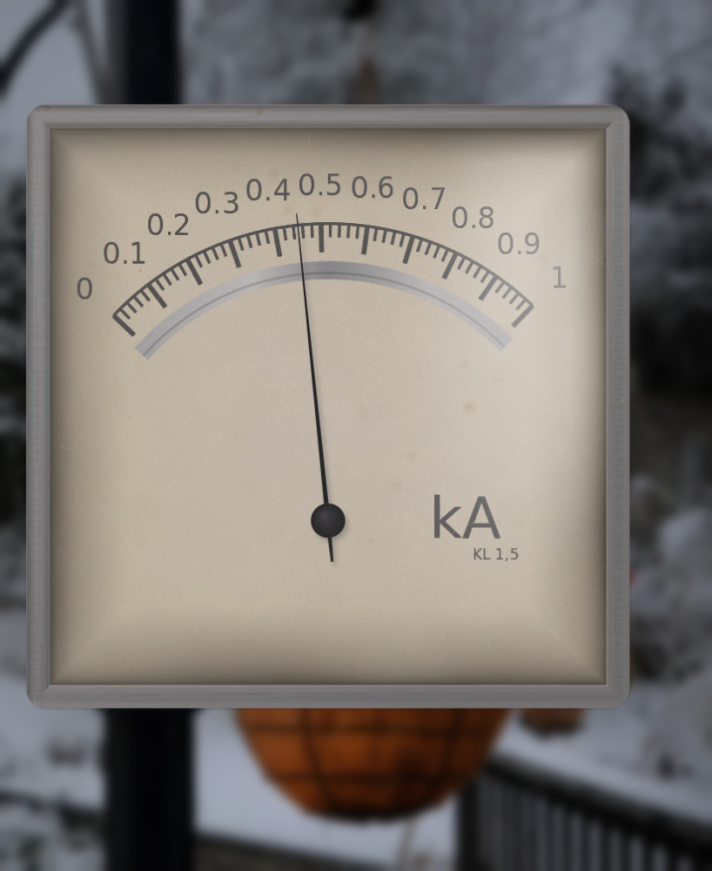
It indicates 0.45 kA
